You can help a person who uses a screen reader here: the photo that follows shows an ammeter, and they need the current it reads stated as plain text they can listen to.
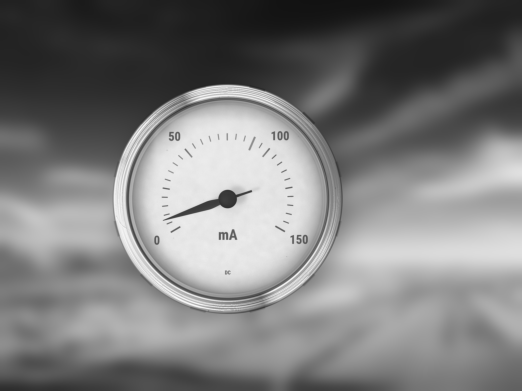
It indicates 7.5 mA
